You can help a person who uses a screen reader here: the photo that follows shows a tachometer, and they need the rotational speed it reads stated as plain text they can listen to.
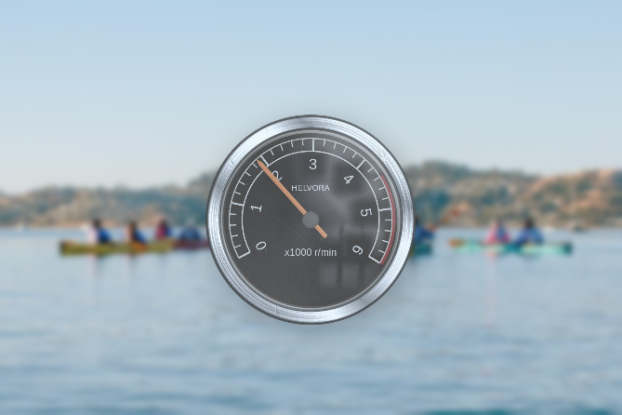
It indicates 1900 rpm
